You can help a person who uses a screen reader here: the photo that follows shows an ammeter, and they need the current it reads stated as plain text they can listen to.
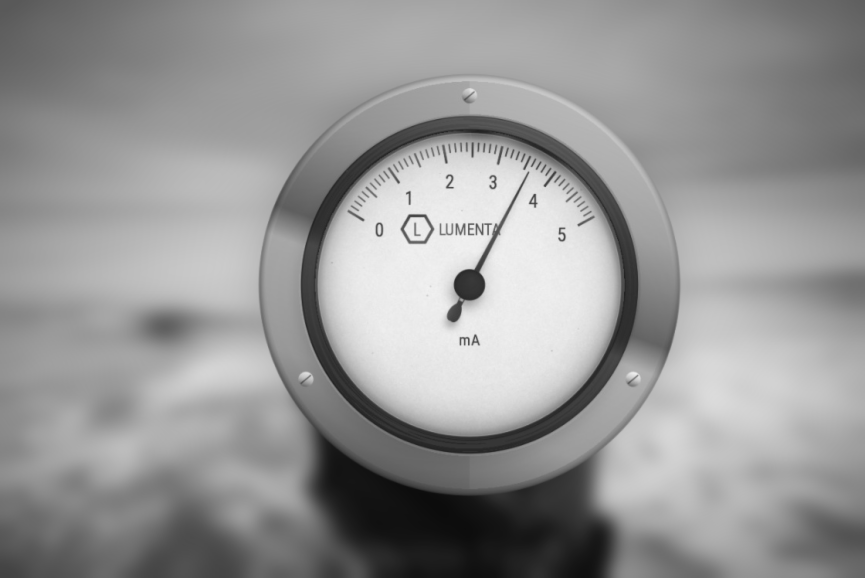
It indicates 3.6 mA
